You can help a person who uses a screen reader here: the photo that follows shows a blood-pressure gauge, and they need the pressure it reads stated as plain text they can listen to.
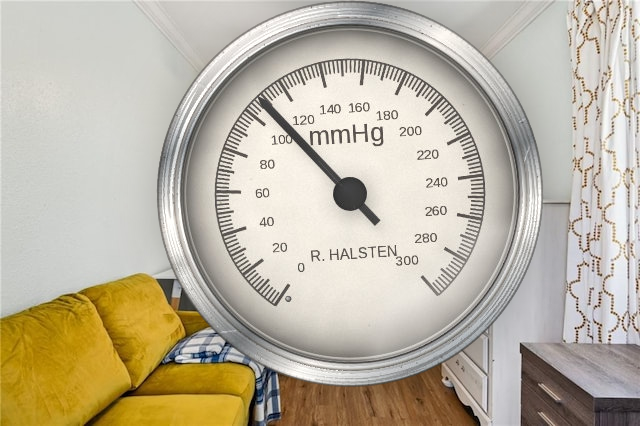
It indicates 108 mmHg
